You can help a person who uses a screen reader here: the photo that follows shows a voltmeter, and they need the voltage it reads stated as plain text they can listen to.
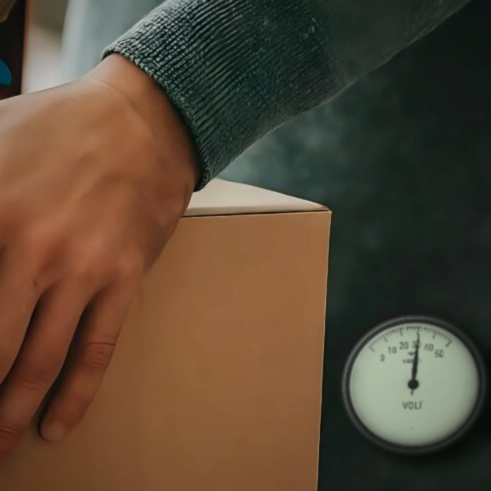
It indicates 30 V
